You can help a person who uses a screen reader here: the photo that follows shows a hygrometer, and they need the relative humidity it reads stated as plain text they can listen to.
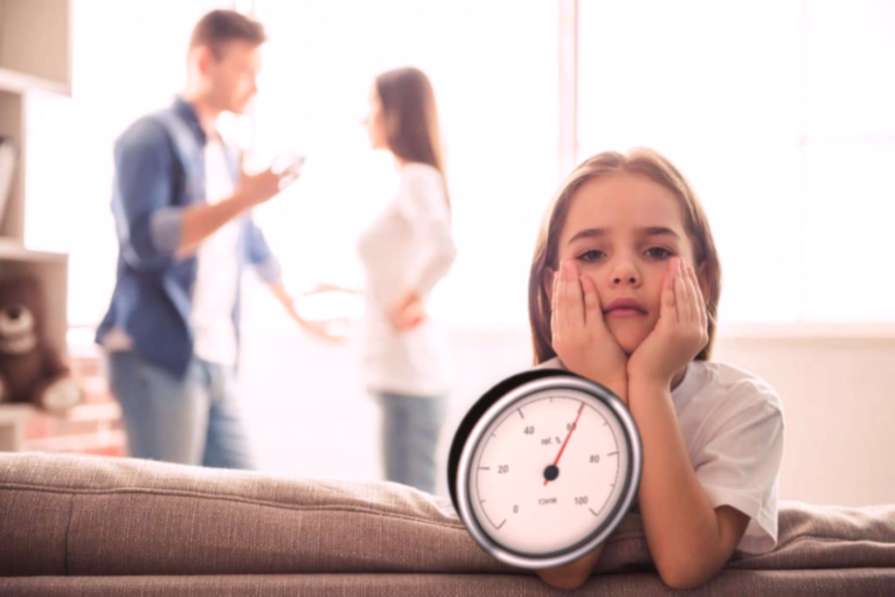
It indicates 60 %
